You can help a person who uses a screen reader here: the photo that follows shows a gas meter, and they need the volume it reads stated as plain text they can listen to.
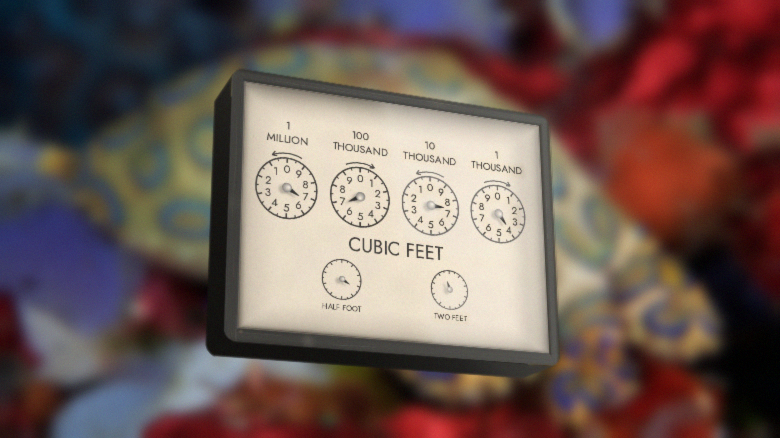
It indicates 667400 ft³
